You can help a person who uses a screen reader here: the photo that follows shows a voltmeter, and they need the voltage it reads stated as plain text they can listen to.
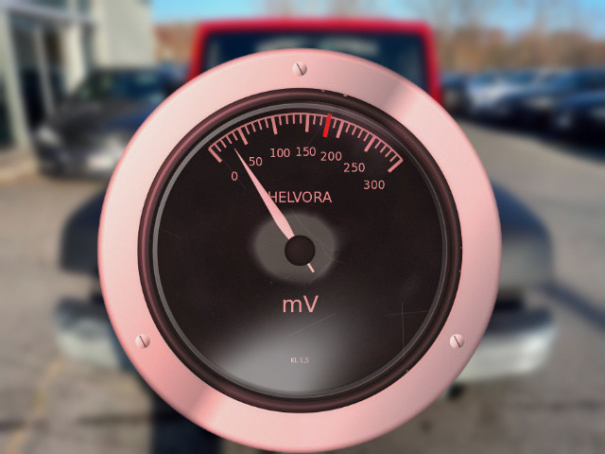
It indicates 30 mV
